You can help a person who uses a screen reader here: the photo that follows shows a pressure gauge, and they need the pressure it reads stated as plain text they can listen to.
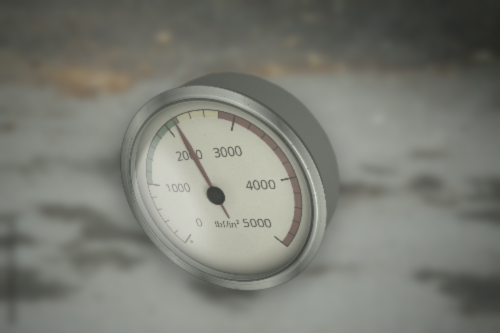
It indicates 2200 psi
